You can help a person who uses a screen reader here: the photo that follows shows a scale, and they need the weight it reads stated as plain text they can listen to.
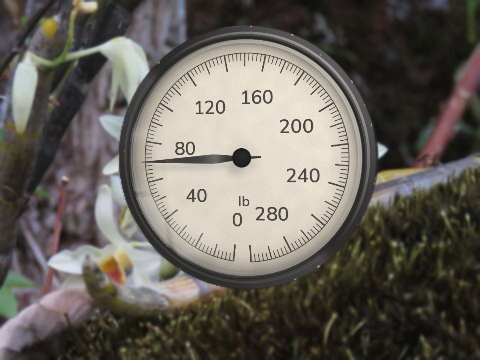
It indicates 70 lb
